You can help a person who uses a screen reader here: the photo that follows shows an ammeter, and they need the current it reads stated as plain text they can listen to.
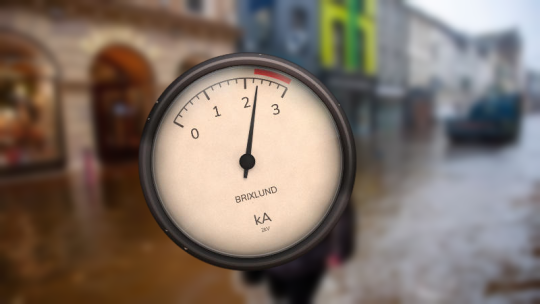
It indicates 2.3 kA
